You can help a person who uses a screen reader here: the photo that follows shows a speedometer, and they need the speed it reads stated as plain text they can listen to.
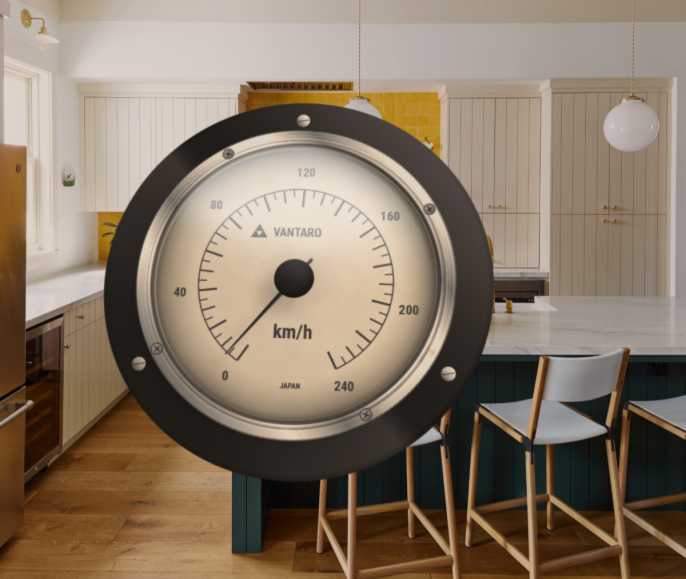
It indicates 5 km/h
